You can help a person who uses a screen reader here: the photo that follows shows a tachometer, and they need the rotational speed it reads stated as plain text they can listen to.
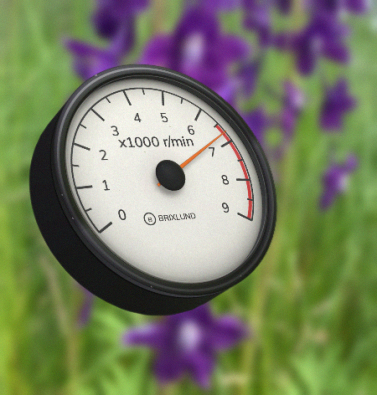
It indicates 6750 rpm
